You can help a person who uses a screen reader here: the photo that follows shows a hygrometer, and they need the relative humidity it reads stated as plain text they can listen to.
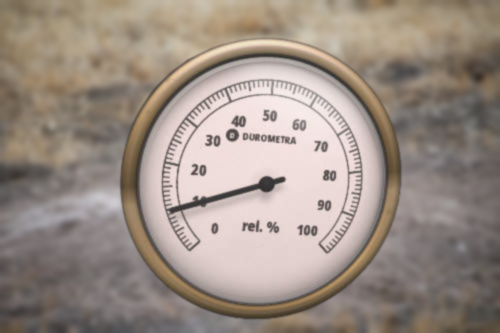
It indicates 10 %
